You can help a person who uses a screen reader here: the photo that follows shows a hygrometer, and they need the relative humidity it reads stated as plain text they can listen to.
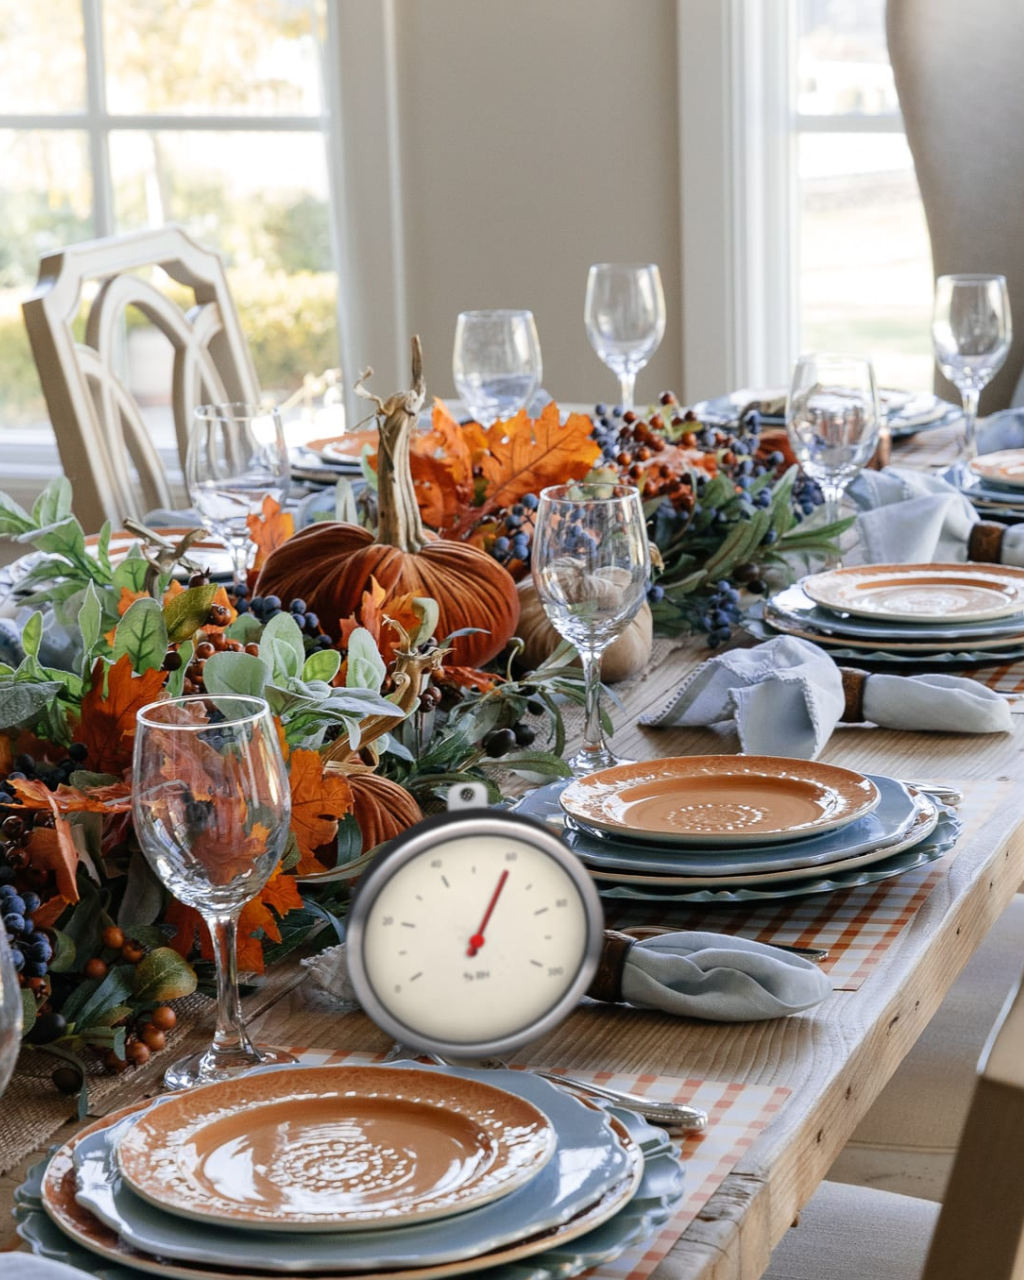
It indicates 60 %
